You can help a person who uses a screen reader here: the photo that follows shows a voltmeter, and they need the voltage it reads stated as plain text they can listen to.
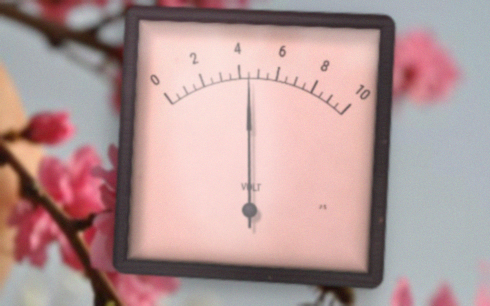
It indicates 4.5 V
